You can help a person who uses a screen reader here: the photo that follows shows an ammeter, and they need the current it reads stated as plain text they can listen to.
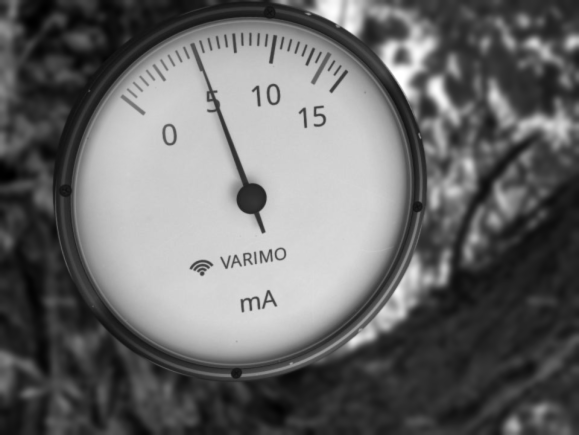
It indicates 5 mA
